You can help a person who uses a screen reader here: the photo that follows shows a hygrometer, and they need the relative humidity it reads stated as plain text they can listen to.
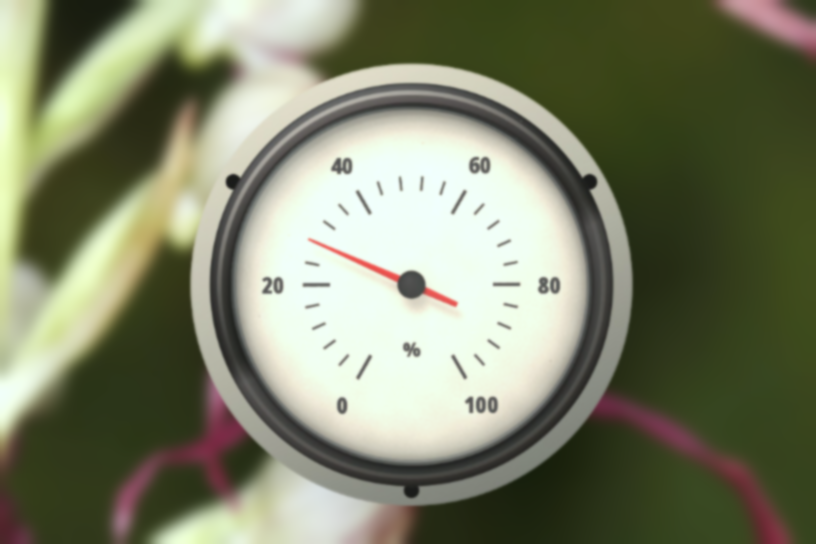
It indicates 28 %
